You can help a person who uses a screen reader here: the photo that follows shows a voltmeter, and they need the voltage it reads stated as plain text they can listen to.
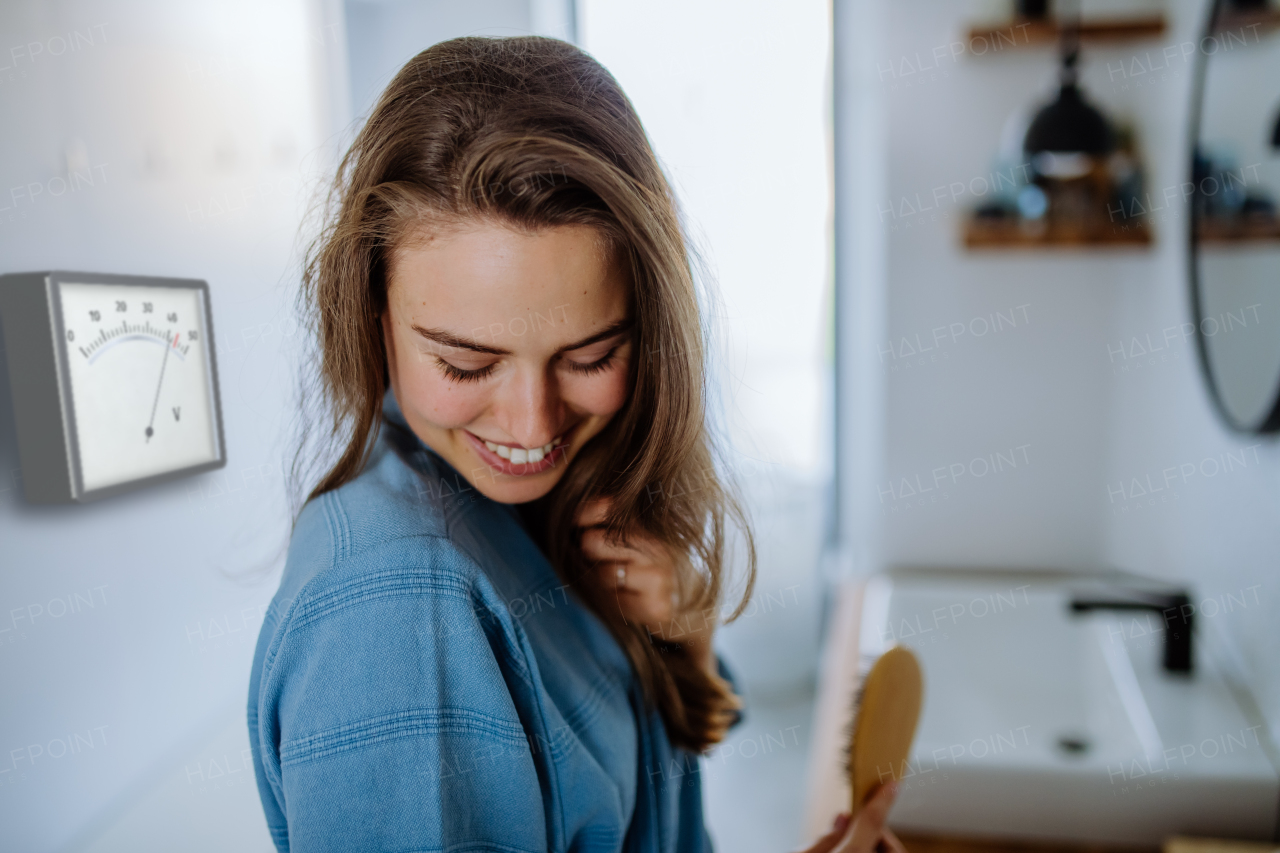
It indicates 40 V
